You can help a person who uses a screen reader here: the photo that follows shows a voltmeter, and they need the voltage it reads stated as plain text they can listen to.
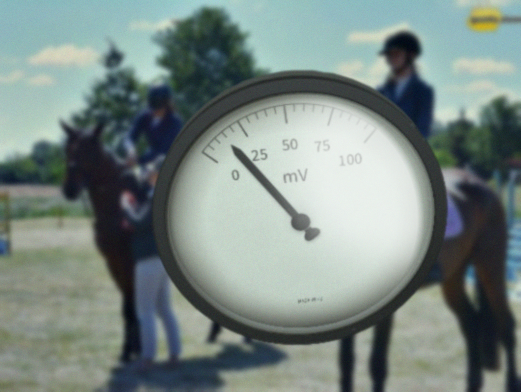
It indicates 15 mV
